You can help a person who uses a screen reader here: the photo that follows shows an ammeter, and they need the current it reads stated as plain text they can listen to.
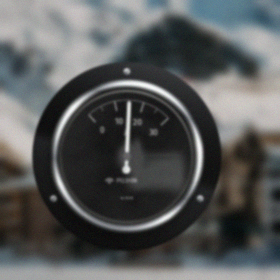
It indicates 15 A
